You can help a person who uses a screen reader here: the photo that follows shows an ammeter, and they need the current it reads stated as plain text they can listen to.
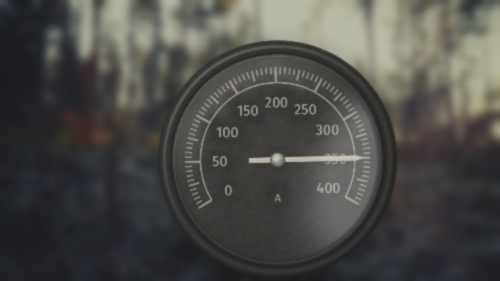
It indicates 350 A
